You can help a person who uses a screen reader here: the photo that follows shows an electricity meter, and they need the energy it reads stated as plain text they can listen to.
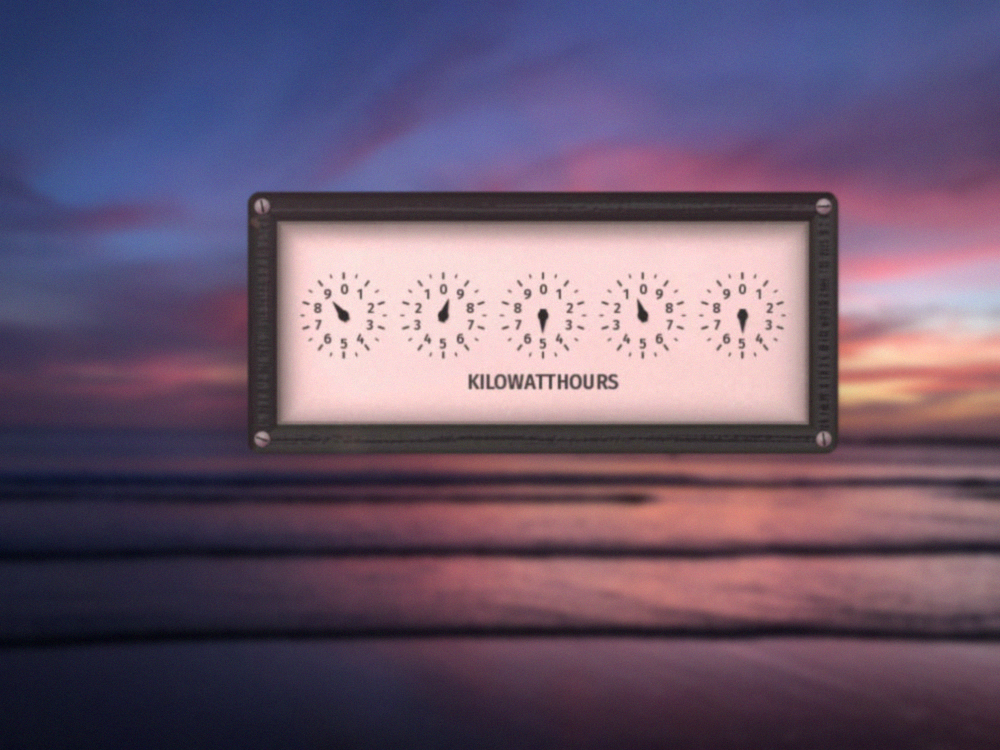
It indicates 89505 kWh
